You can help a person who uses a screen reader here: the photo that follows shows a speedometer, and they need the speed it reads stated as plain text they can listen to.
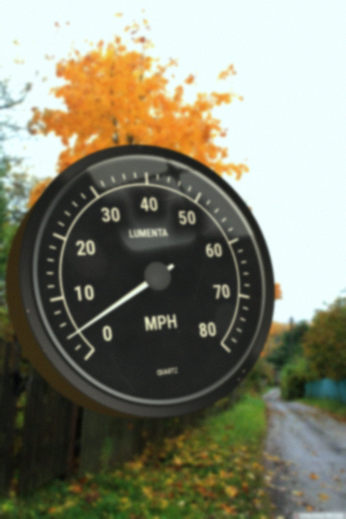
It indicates 4 mph
